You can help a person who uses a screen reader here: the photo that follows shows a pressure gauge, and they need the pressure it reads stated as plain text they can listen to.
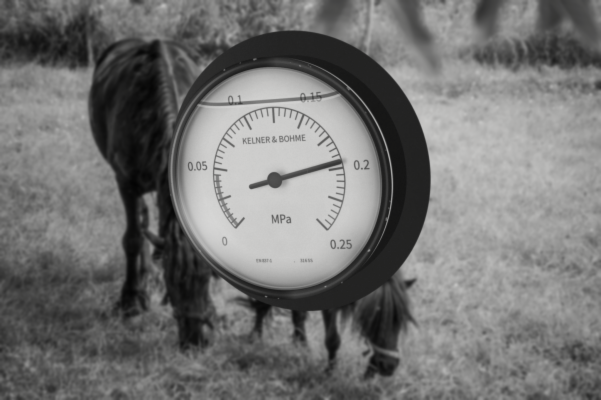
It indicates 0.195 MPa
